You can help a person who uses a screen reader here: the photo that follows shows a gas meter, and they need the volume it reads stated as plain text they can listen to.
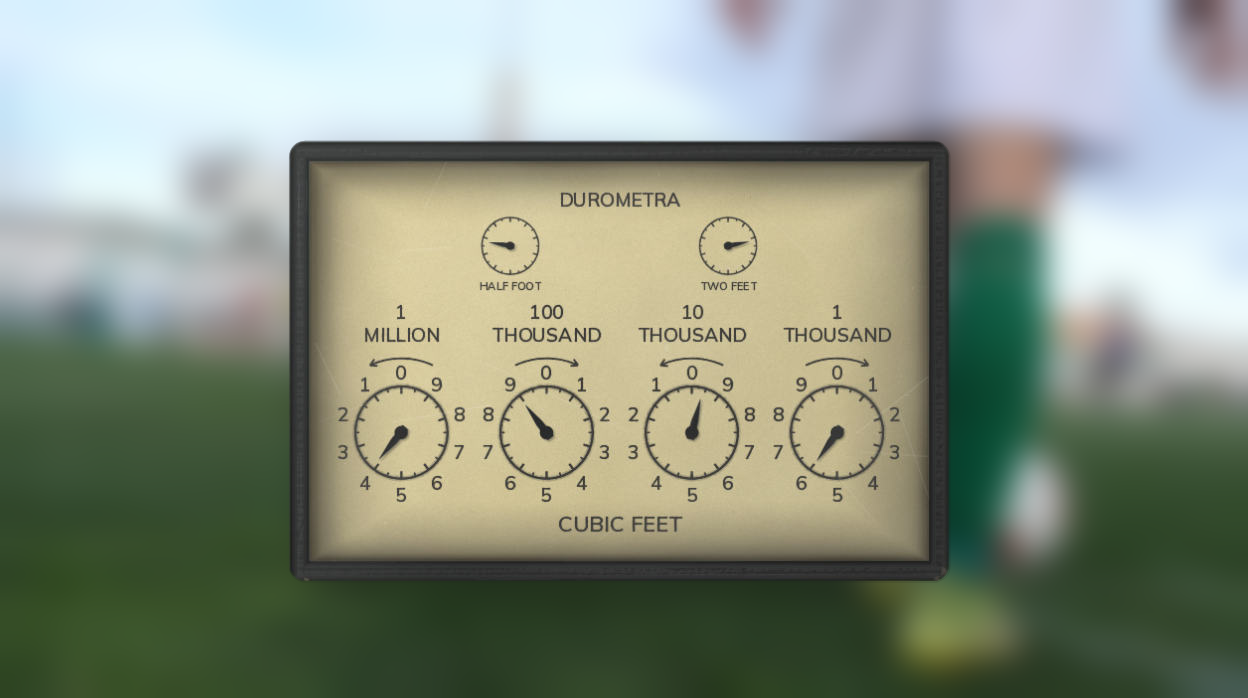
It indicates 389600 ft³
